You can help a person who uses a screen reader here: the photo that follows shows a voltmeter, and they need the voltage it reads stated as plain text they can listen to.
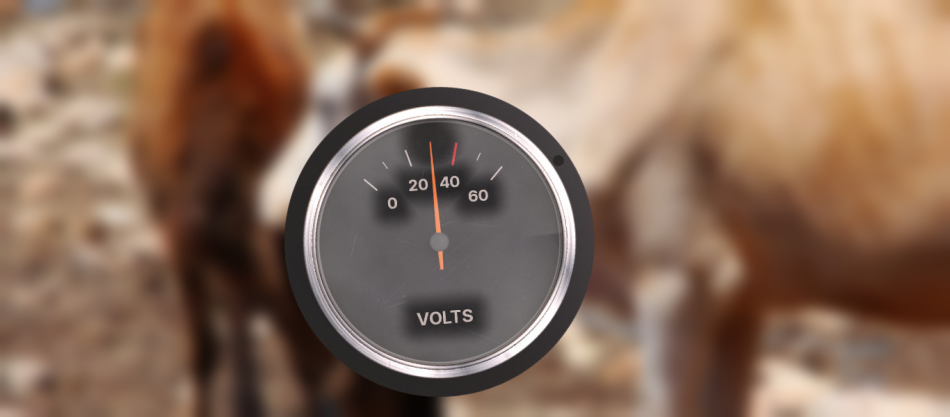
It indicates 30 V
